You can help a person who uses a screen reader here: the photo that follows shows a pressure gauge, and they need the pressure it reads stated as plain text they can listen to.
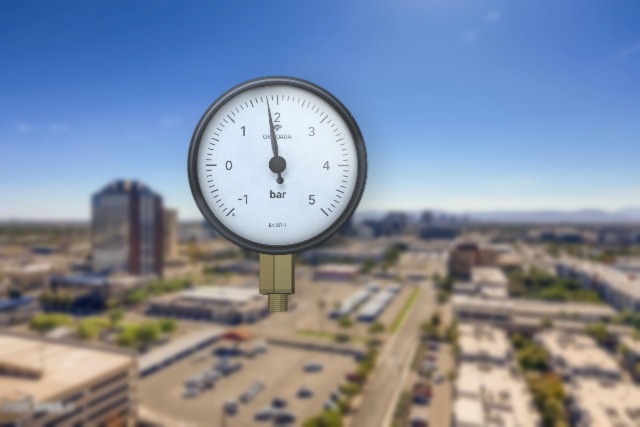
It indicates 1.8 bar
